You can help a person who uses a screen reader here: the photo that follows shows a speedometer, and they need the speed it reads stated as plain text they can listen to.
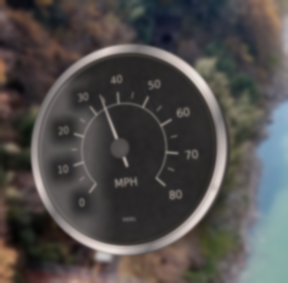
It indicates 35 mph
